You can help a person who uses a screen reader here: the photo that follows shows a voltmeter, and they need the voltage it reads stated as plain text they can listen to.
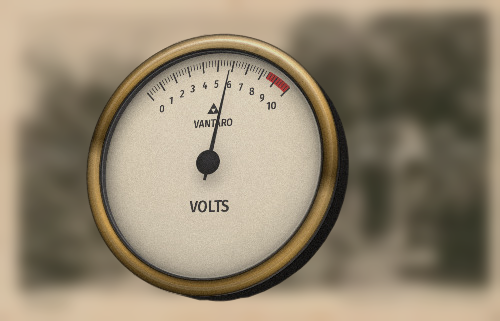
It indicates 6 V
